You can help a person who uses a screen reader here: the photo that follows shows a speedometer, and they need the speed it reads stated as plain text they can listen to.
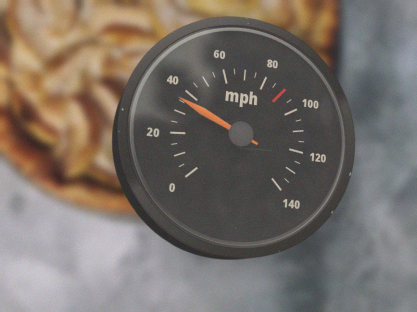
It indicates 35 mph
